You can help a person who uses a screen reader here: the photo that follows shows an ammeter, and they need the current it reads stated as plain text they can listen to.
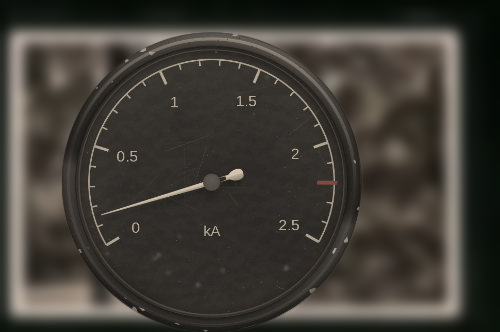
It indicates 0.15 kA
